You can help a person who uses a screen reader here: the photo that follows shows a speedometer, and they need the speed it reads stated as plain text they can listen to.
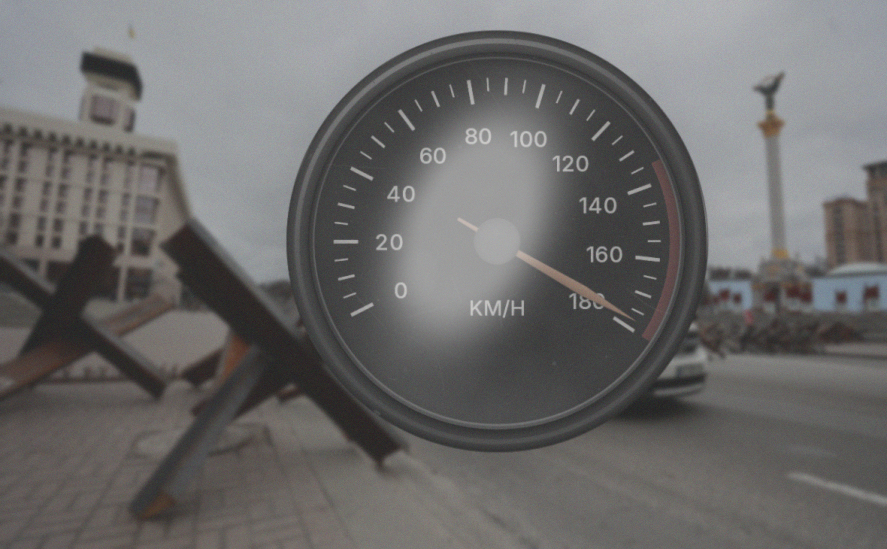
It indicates 177.5 km/h
